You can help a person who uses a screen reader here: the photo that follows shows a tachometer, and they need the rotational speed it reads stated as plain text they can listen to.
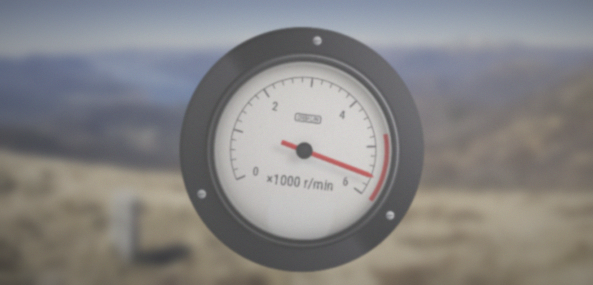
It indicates 5600 rpm
